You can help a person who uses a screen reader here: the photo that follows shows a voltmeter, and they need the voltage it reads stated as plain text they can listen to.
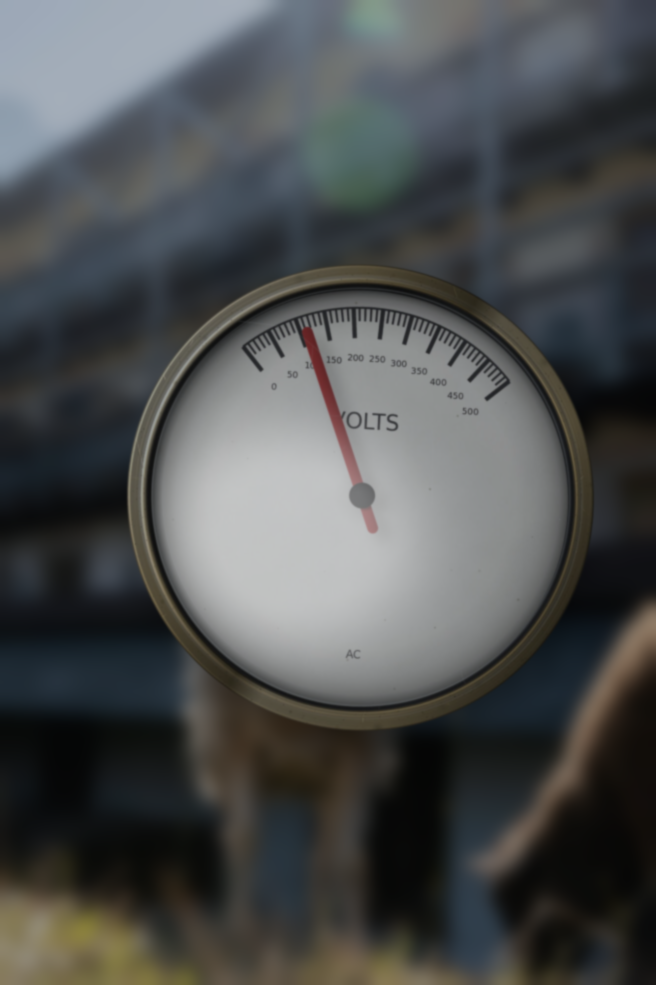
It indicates 110 V
